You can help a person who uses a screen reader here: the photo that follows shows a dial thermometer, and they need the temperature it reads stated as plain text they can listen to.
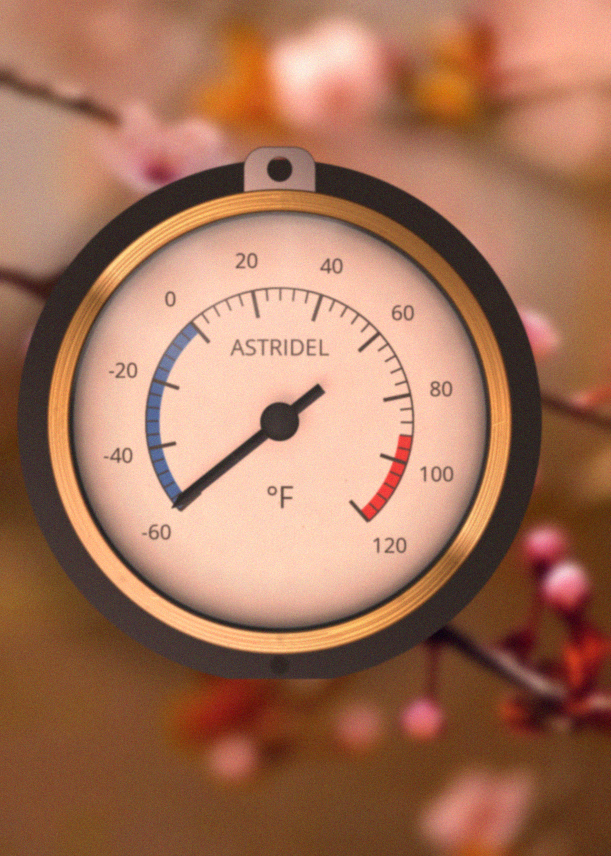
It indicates -58 °F
